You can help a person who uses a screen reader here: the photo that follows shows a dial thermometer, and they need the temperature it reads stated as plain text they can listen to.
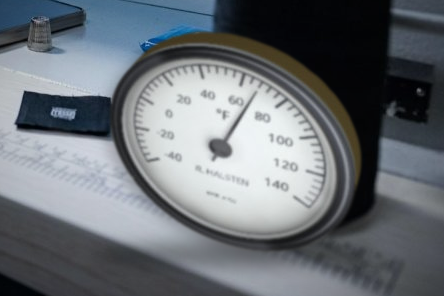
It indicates 68 °F
